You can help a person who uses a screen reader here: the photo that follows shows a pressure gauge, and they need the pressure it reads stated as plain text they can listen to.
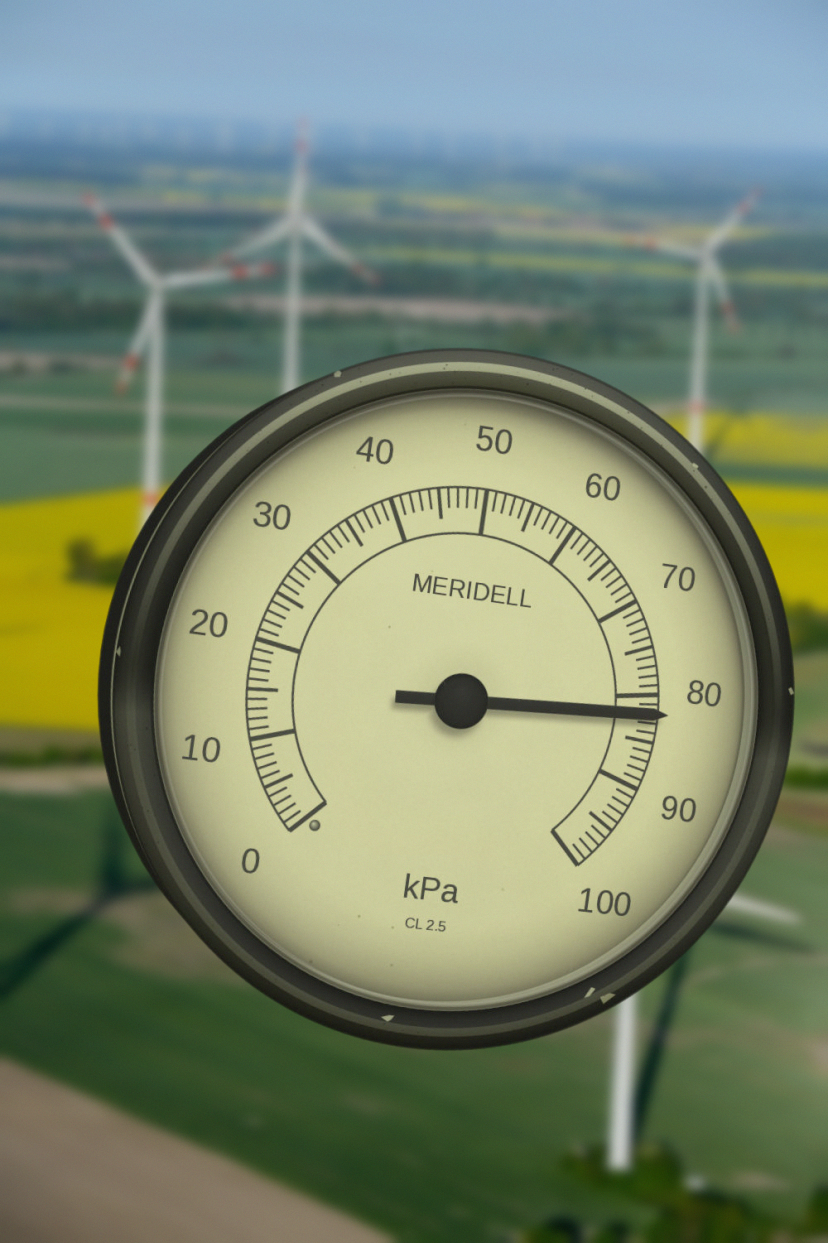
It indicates 82 kPa
